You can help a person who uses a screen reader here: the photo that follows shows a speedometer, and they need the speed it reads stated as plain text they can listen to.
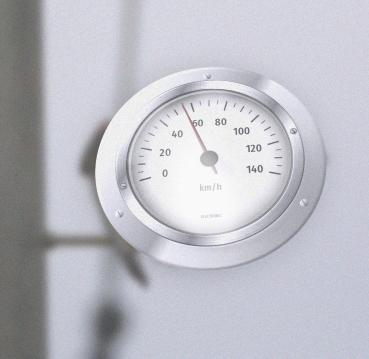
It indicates 55 km/h
